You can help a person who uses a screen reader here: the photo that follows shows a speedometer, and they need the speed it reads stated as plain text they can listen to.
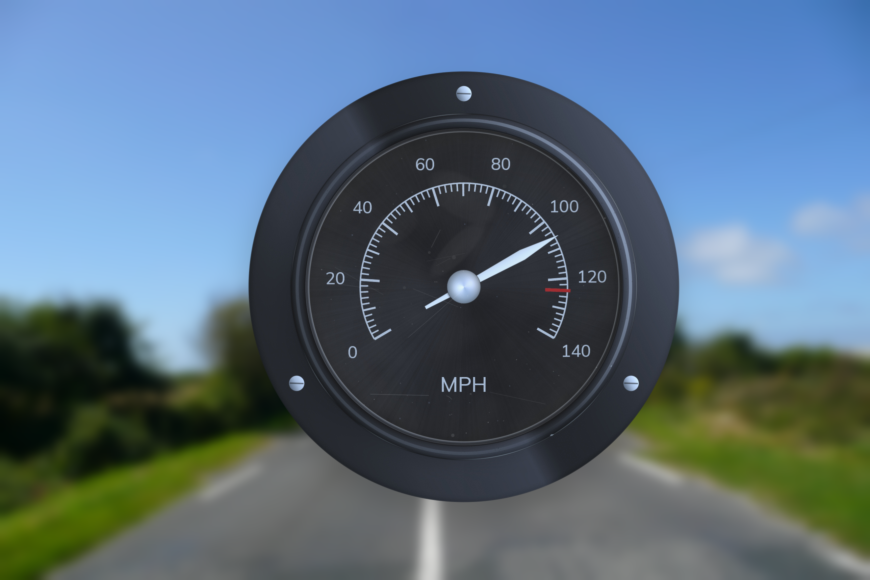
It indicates 106 mph
